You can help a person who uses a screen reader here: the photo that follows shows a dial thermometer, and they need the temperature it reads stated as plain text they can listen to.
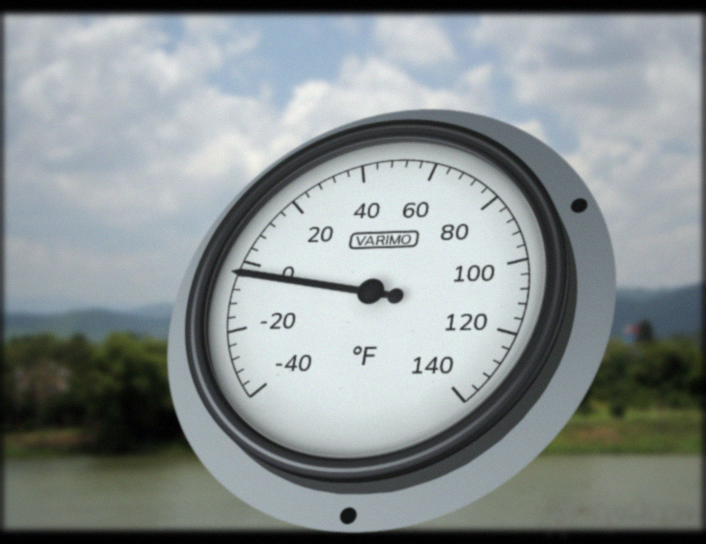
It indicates -4 °F
